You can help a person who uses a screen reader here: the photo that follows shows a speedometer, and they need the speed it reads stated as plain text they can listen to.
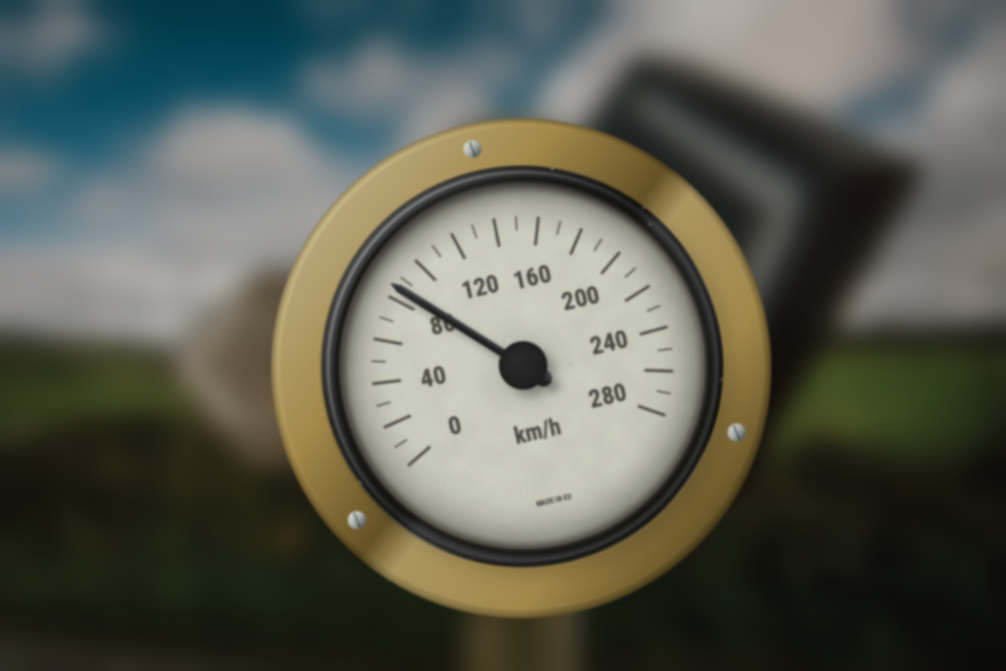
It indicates 85 km/h
